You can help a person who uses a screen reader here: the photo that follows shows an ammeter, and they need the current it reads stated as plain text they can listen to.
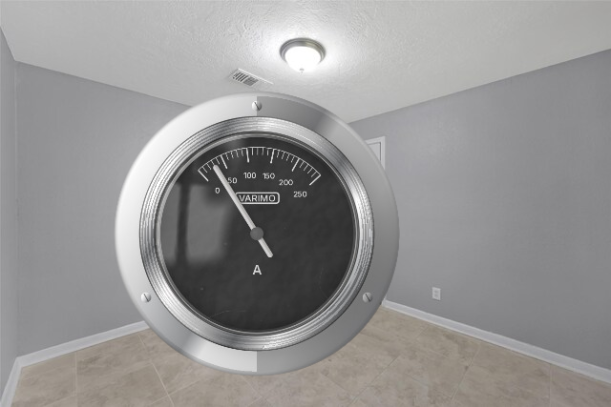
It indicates 30 A
